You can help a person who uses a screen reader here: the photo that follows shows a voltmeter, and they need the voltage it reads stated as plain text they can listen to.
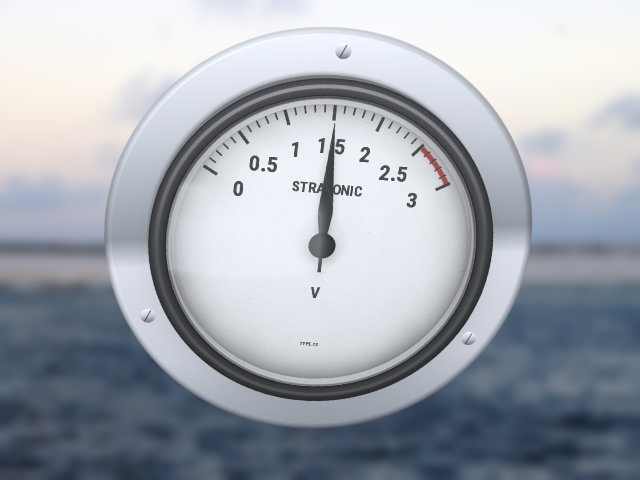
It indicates 1.5 V
